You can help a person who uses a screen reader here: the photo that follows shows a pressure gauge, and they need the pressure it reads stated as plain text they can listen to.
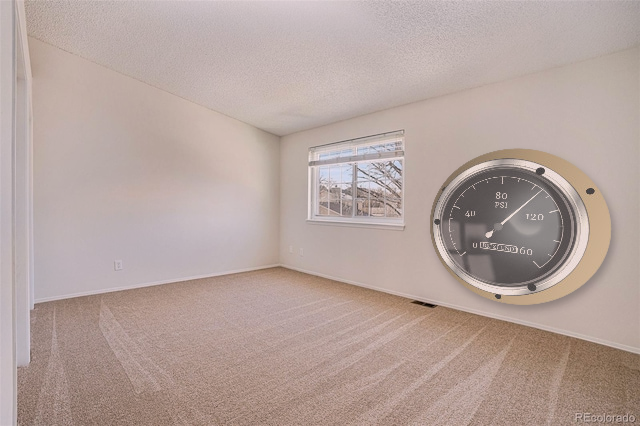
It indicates 105 psi
